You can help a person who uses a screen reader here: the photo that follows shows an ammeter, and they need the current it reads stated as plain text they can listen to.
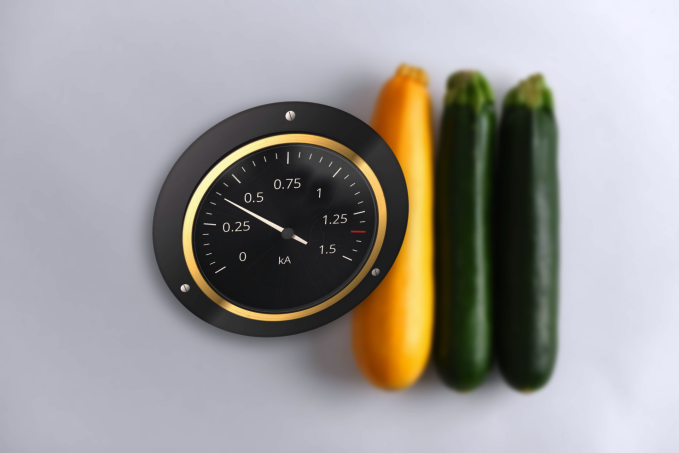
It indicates 0.4 kA
